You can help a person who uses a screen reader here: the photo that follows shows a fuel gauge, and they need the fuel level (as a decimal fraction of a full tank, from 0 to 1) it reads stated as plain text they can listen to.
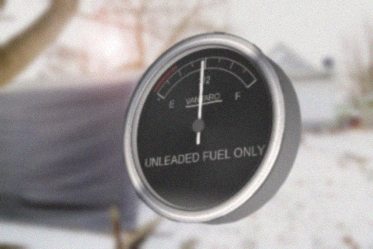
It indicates 0.5
